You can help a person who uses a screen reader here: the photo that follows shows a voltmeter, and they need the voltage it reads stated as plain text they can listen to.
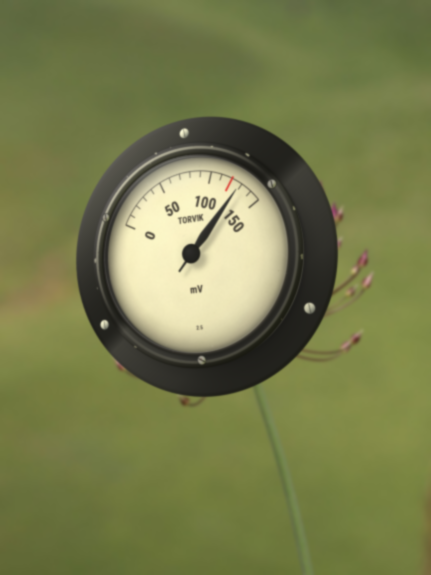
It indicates 130 mV
